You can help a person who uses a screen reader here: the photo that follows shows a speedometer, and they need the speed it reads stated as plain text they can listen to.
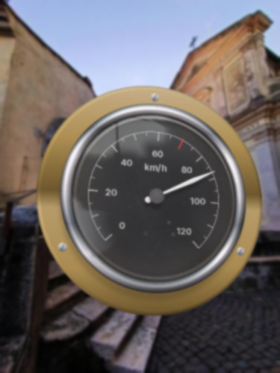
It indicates 87.5 km/h
